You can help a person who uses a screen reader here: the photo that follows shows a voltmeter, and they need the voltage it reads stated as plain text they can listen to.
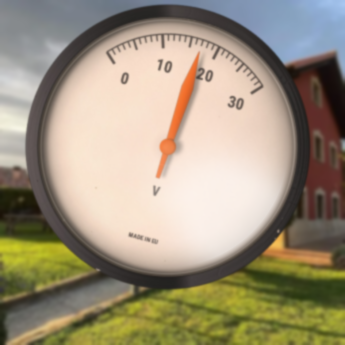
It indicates 17 V
